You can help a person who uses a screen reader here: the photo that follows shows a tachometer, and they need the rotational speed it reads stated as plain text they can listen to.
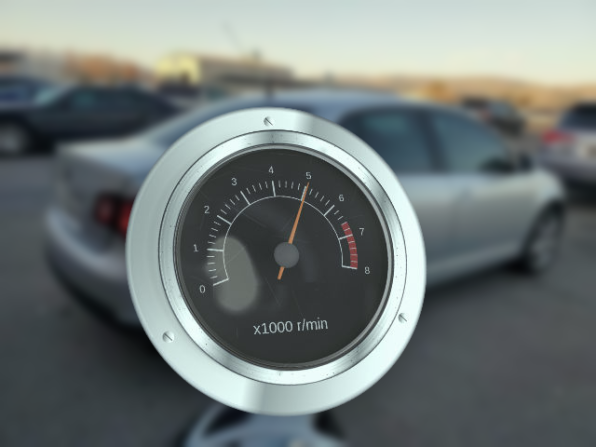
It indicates 5000 rpm
